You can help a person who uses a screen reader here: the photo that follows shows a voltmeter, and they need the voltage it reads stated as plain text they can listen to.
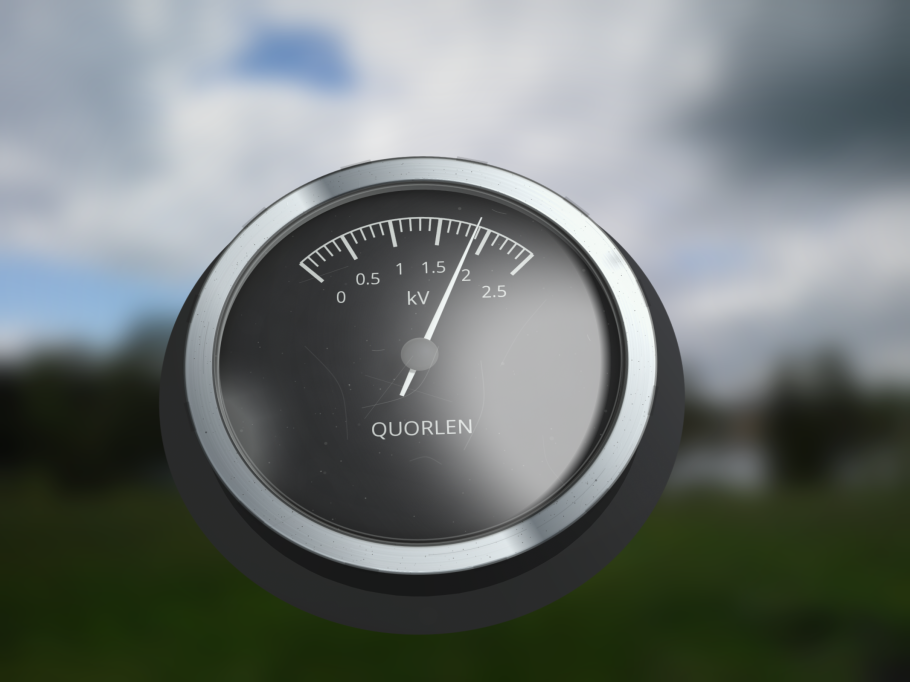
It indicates 1.9 kV
